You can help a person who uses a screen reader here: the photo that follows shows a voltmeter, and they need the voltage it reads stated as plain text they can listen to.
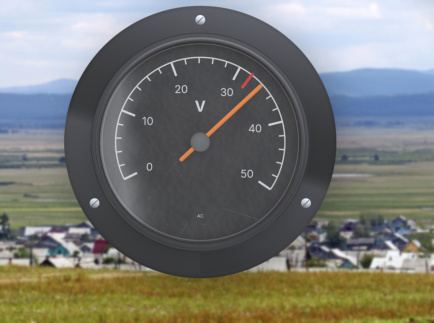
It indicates 34 V
